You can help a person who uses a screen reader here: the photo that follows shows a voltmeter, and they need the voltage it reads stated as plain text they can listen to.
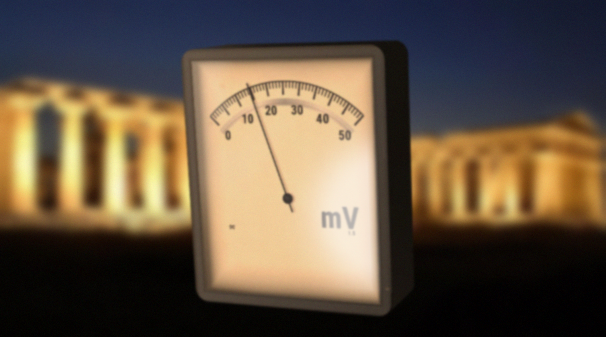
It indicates 15 mV
